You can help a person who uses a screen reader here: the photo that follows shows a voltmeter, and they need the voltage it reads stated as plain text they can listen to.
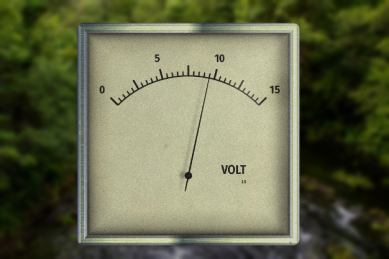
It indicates 9.5 V
